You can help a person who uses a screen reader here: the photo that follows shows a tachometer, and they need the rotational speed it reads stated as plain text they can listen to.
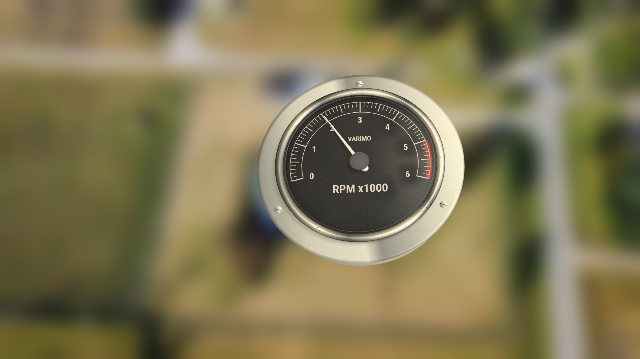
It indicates 2000 rpm
